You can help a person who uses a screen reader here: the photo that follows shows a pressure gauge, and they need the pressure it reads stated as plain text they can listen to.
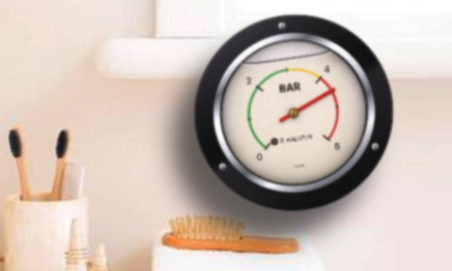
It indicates 4.5 bar
